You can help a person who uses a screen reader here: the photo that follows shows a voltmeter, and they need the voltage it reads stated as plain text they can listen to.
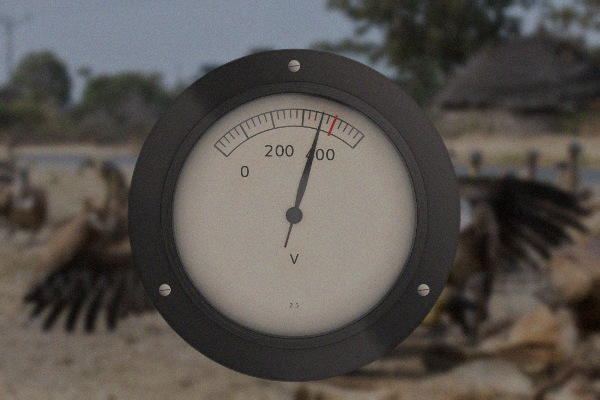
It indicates 360 V
